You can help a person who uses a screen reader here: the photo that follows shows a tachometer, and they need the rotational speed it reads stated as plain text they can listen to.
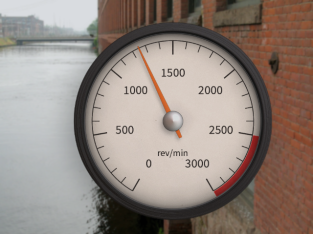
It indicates 1250 rpm
